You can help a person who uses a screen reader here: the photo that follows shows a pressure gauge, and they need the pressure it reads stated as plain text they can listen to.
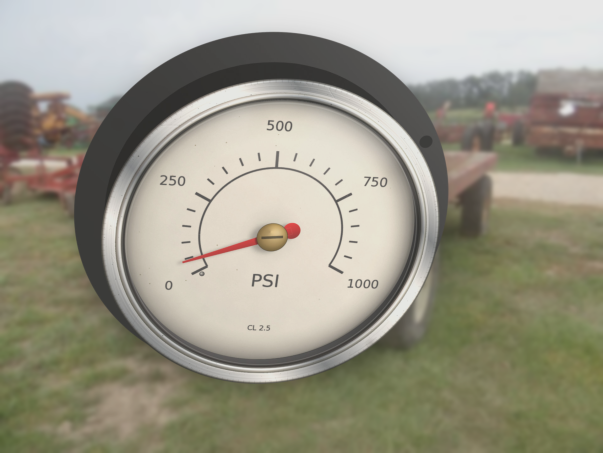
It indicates 50 psi
